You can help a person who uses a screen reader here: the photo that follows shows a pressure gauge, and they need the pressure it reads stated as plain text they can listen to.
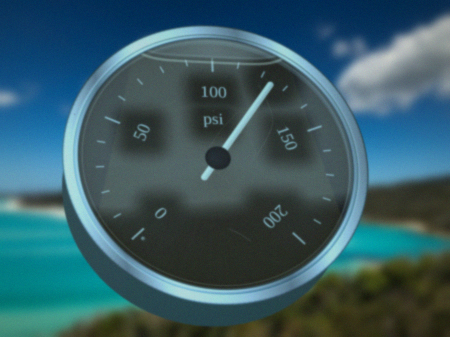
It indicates 125 psi
